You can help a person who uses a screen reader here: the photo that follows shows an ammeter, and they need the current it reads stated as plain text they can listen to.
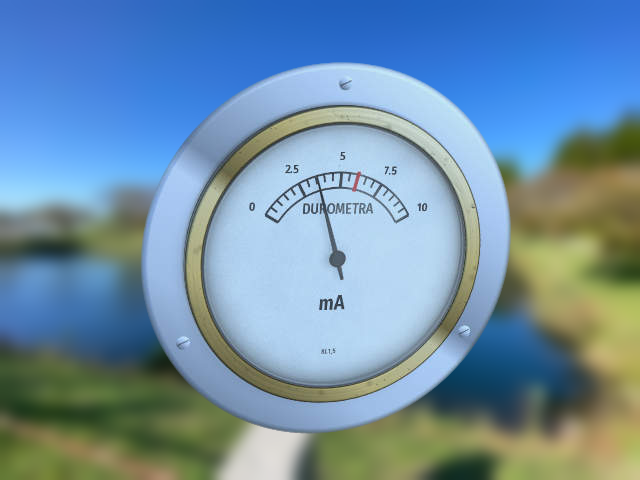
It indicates 3.5 mA
